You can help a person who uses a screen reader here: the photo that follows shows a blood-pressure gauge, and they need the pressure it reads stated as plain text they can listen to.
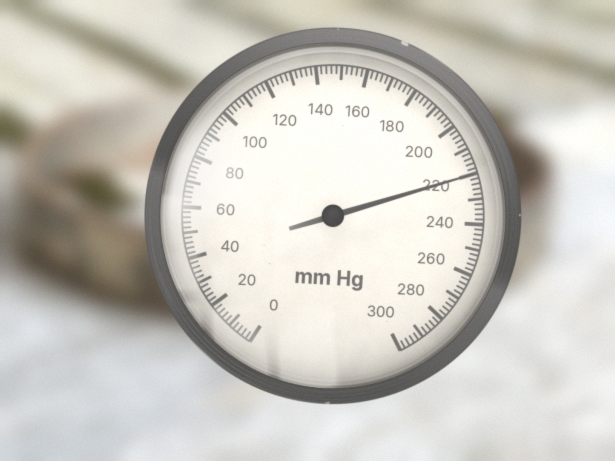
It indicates 220 mmHg
